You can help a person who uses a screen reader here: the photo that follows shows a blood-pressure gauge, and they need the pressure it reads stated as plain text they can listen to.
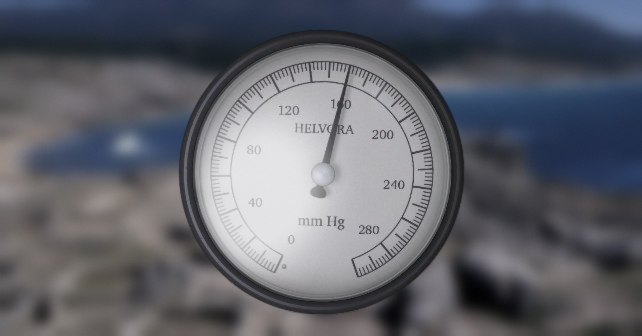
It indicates 160 mmHg
